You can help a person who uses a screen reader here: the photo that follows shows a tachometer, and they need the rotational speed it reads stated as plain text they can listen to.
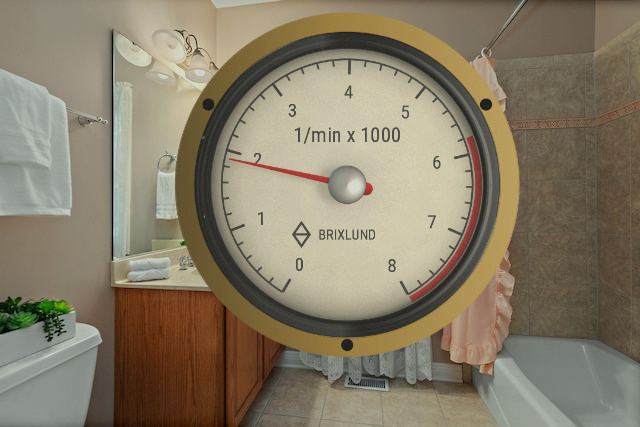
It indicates 1900 rpm
